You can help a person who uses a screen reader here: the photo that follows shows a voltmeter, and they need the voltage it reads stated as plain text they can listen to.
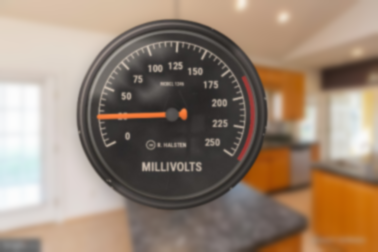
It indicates 25 mV
